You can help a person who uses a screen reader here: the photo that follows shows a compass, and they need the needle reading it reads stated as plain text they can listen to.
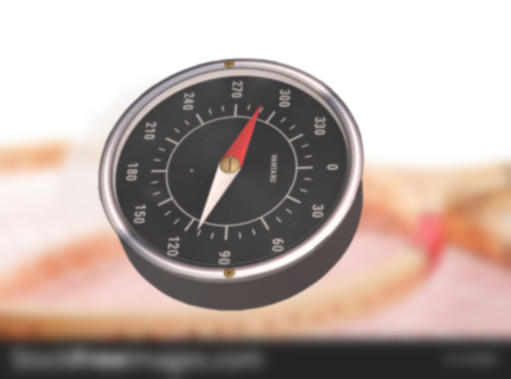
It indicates 290 °
